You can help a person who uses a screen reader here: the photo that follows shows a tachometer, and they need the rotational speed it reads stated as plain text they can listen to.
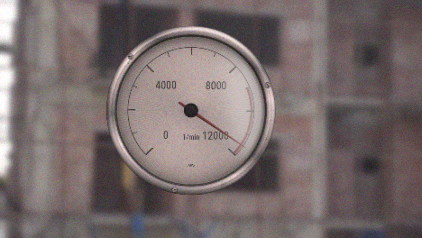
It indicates 11500 rpm
